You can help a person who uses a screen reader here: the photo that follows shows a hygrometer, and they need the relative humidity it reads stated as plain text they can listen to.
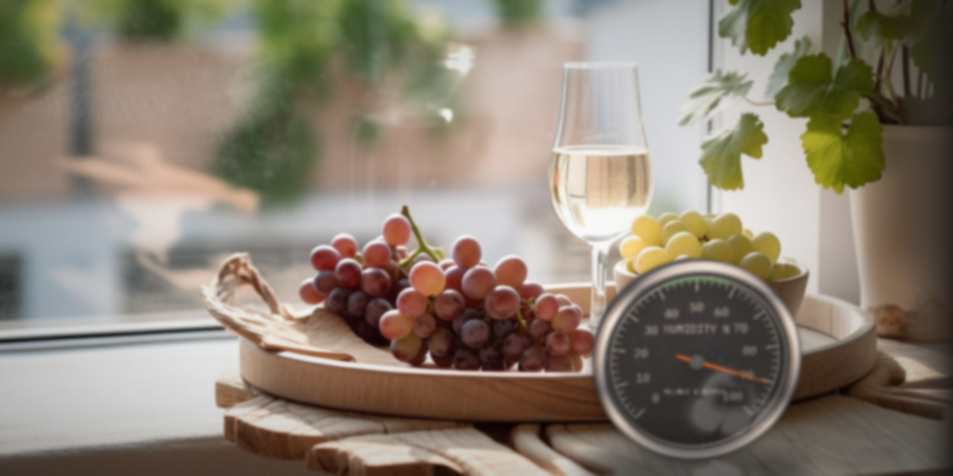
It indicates 90 %
